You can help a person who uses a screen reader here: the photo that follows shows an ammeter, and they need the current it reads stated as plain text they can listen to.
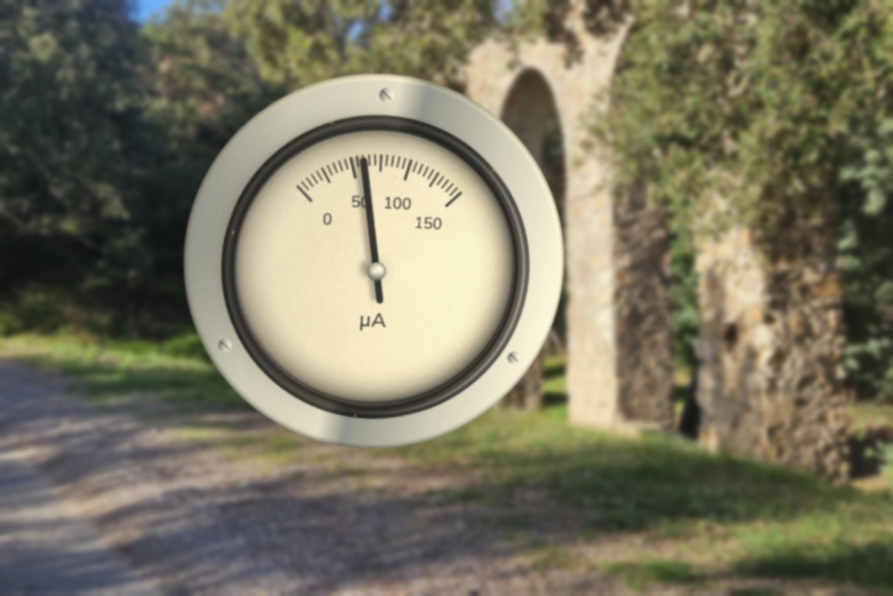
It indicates 60 µA
